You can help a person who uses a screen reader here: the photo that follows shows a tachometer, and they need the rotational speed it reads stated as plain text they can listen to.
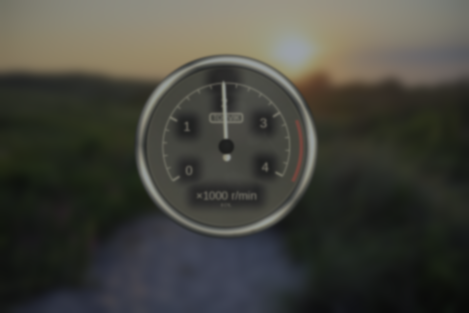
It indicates 2000 rpm
